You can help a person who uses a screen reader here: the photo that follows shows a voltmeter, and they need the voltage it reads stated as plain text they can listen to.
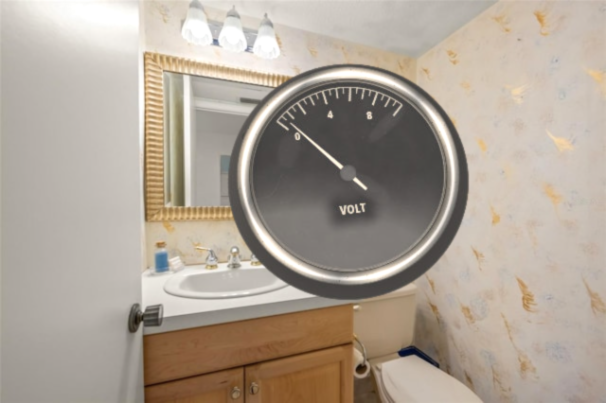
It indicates 0.5 V
